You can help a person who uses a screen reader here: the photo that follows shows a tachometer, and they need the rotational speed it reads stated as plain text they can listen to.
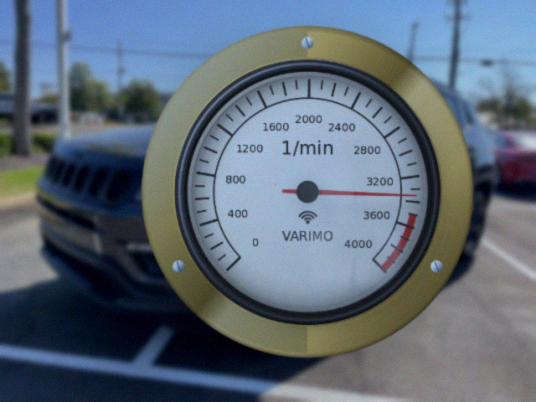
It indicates 3350 rpm
